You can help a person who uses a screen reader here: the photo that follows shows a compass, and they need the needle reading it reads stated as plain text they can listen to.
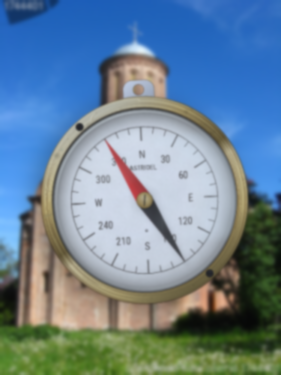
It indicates 330 °
